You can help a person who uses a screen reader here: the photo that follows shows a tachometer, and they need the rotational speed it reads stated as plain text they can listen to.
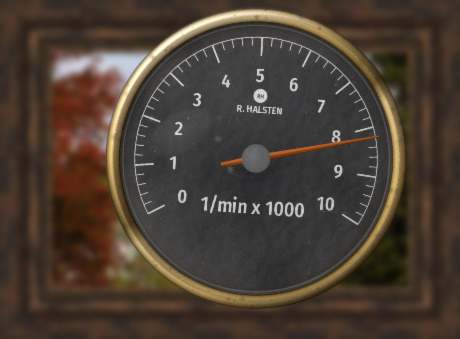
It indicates 8200 rpm
